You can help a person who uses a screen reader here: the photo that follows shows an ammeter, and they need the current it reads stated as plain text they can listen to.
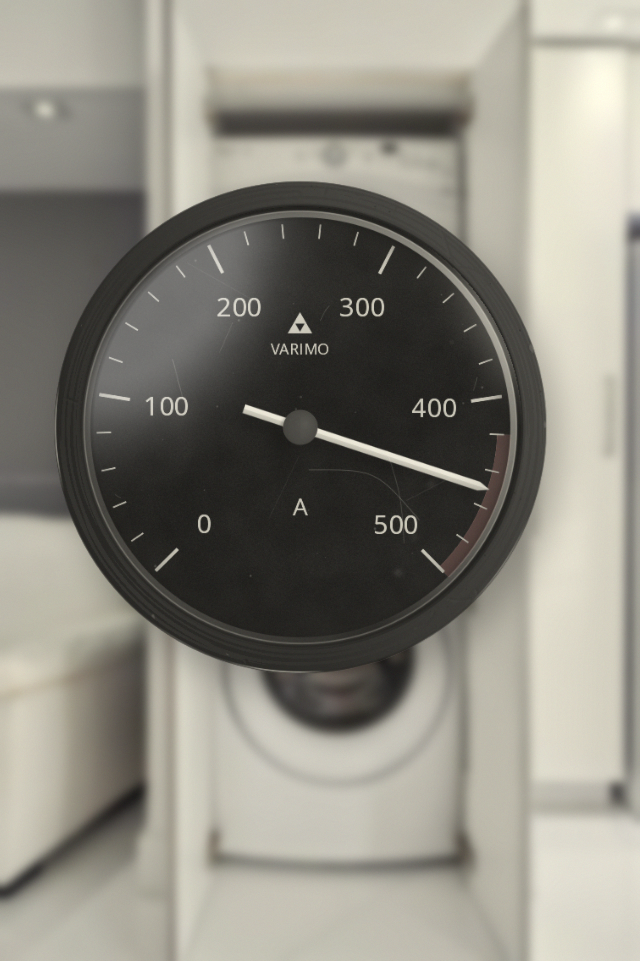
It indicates 450 A
